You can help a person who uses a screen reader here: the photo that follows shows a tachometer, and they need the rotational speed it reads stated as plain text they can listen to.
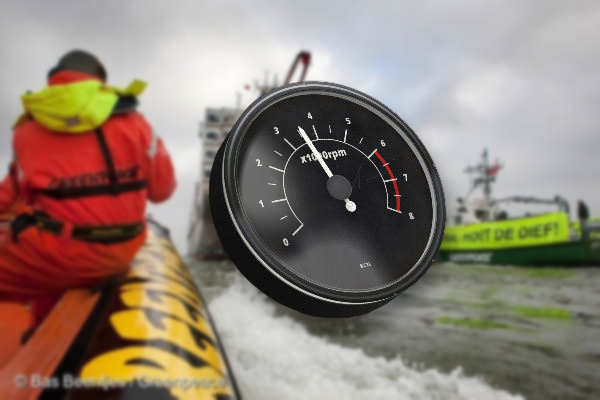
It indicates 3500 rpm
